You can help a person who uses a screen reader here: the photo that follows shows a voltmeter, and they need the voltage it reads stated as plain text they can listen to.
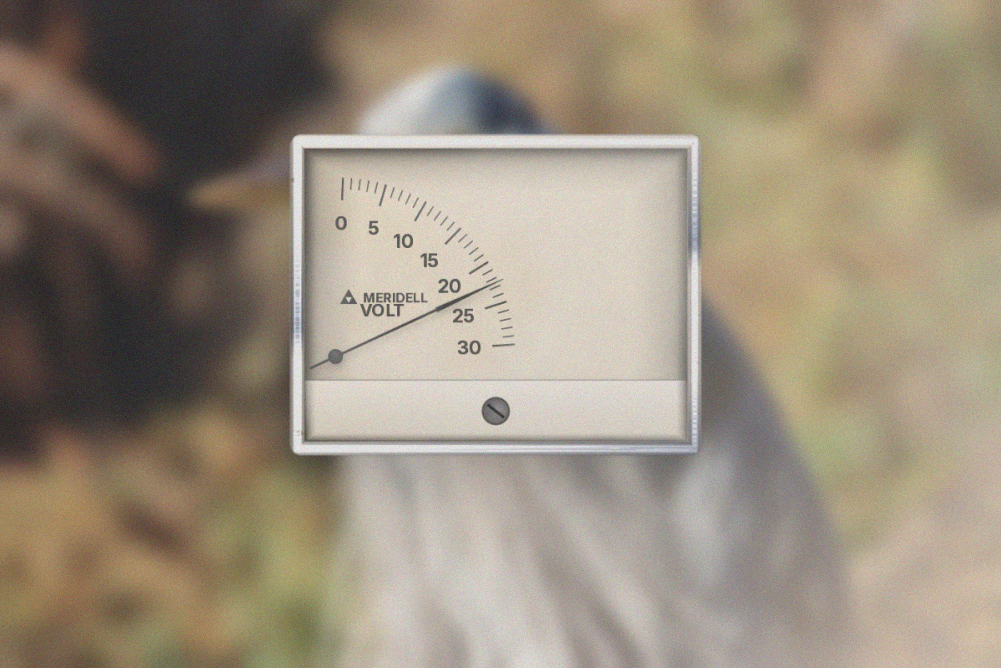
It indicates 22.5 V
